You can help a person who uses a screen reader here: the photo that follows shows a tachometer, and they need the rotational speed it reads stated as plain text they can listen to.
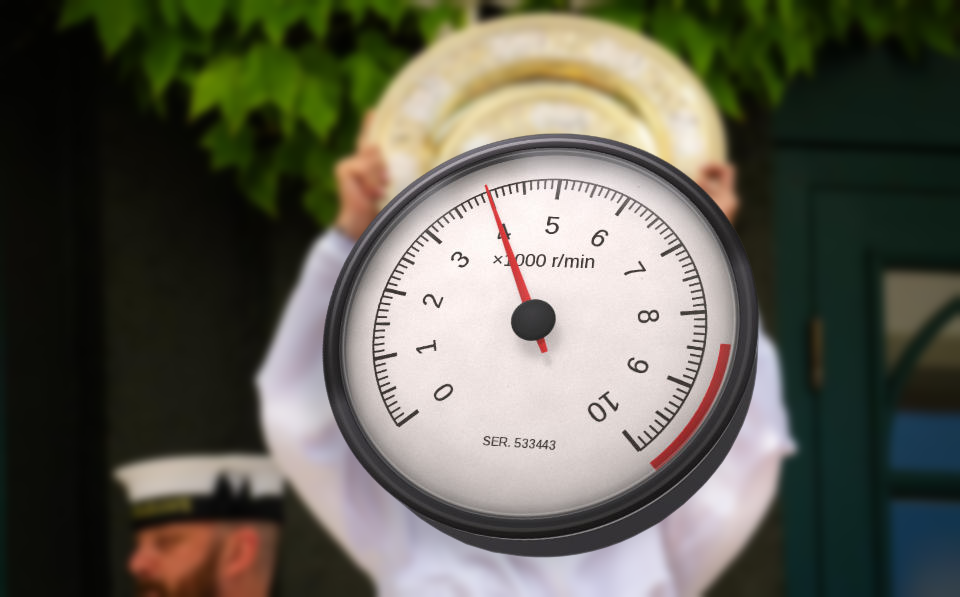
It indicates 4000 rpm
